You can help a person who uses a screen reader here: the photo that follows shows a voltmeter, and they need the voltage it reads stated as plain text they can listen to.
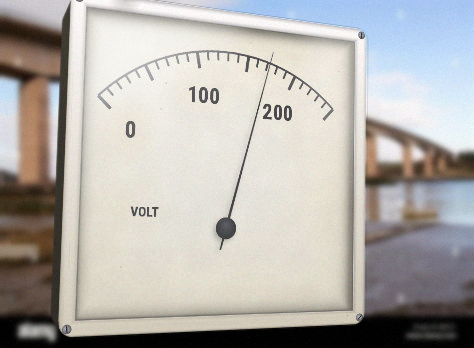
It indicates 170 V
